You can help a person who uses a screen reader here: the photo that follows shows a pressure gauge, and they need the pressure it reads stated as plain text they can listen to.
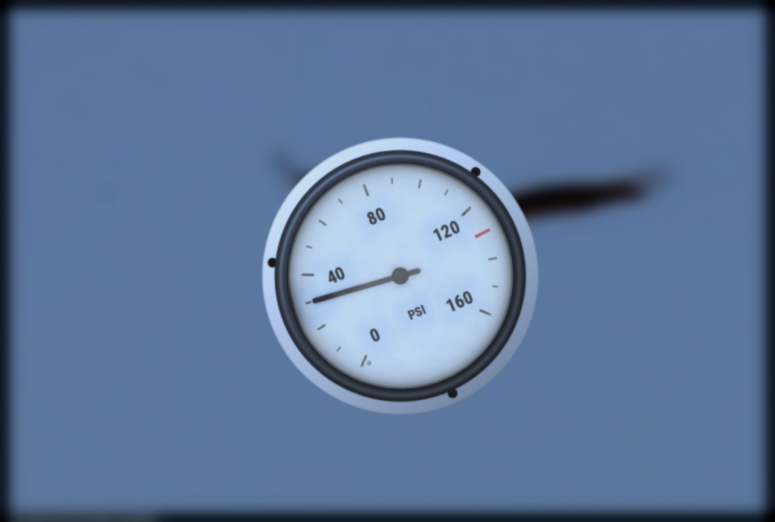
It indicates 30 psi
